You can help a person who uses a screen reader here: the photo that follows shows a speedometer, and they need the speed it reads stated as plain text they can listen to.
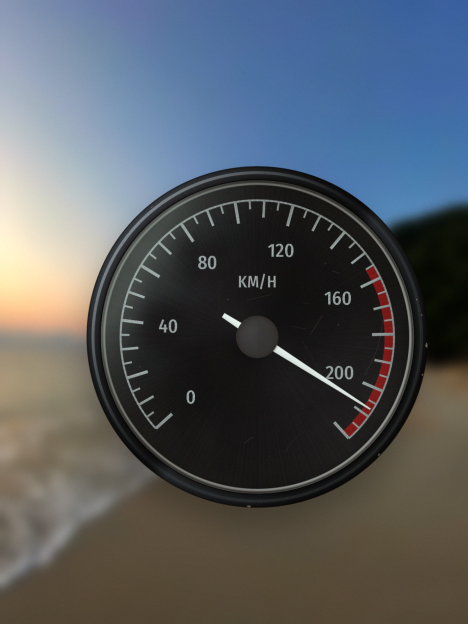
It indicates 207.5 km/h
